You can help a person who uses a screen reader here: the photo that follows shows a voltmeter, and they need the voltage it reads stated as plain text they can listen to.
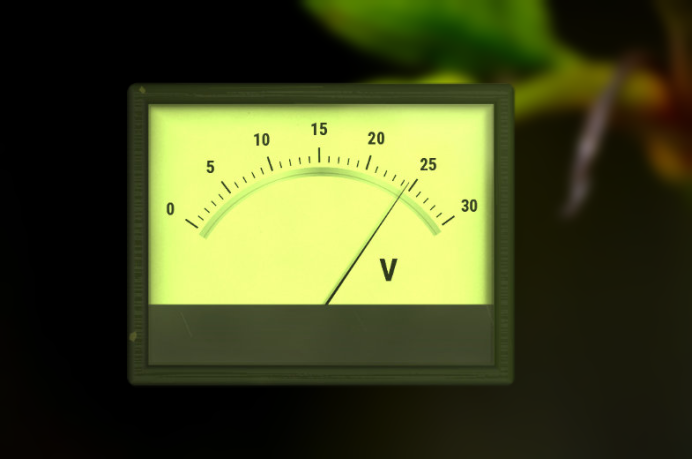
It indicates 24.5 V
